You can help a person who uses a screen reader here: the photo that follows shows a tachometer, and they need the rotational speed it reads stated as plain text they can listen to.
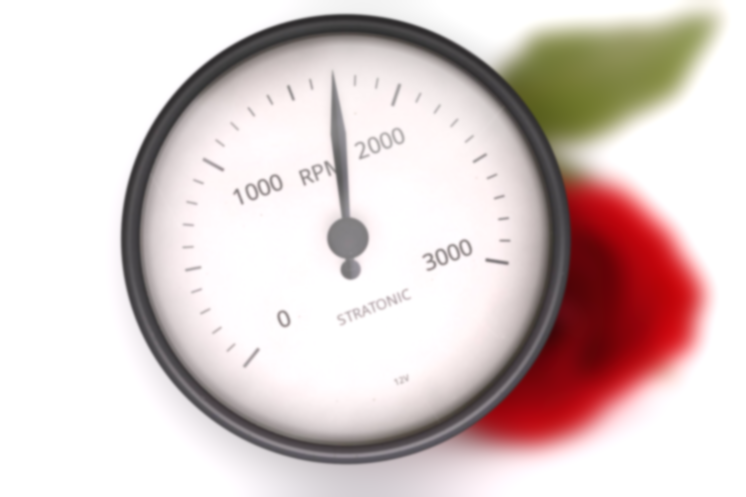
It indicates 1700 rpm
